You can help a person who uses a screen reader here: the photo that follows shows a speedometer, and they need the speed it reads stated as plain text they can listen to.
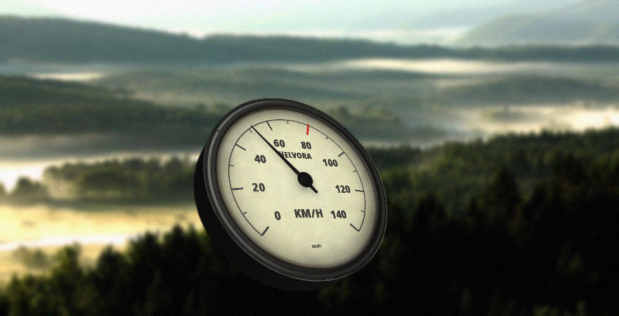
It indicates 50 km/h
